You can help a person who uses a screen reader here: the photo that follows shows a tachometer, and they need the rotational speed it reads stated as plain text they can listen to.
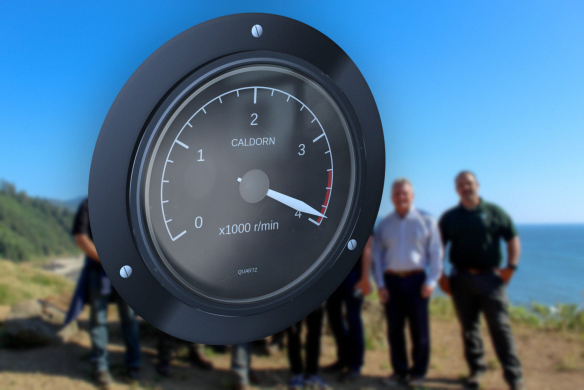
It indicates 3900 rpm
